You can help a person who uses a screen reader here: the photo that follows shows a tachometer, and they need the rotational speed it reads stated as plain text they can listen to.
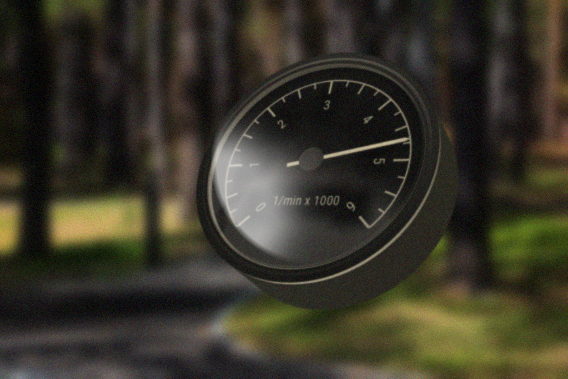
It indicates 4750 rpm
